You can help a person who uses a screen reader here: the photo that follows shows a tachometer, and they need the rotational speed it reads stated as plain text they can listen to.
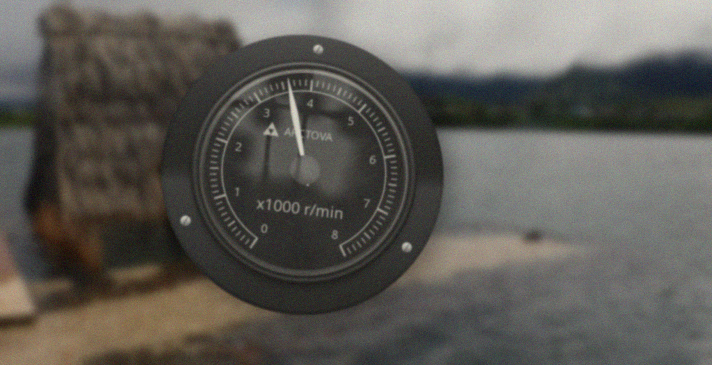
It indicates 3600 rpm
